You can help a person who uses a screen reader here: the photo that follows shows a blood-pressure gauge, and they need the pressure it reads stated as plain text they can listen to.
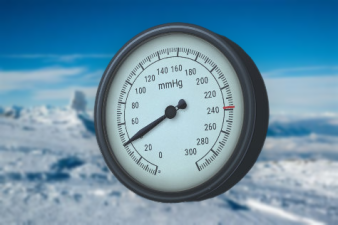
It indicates 40 mmHg
